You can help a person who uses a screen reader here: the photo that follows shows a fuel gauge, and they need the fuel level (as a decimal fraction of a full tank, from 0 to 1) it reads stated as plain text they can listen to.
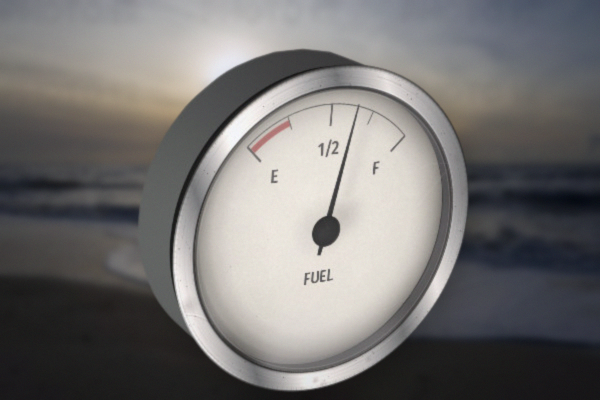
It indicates 0.625
